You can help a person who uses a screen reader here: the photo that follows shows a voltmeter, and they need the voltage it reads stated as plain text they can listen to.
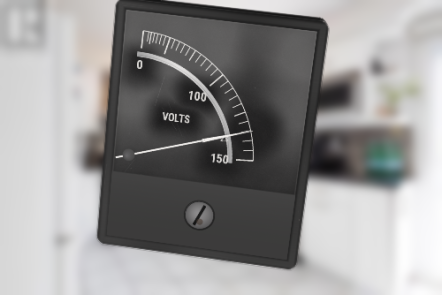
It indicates 135 V
